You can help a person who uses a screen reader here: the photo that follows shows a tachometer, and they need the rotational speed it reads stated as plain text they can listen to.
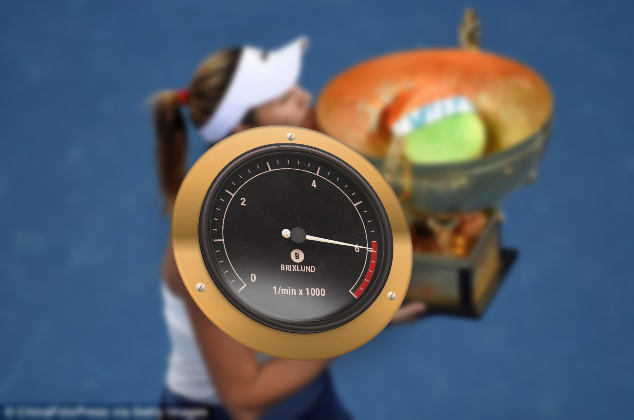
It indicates 6000 rpm
